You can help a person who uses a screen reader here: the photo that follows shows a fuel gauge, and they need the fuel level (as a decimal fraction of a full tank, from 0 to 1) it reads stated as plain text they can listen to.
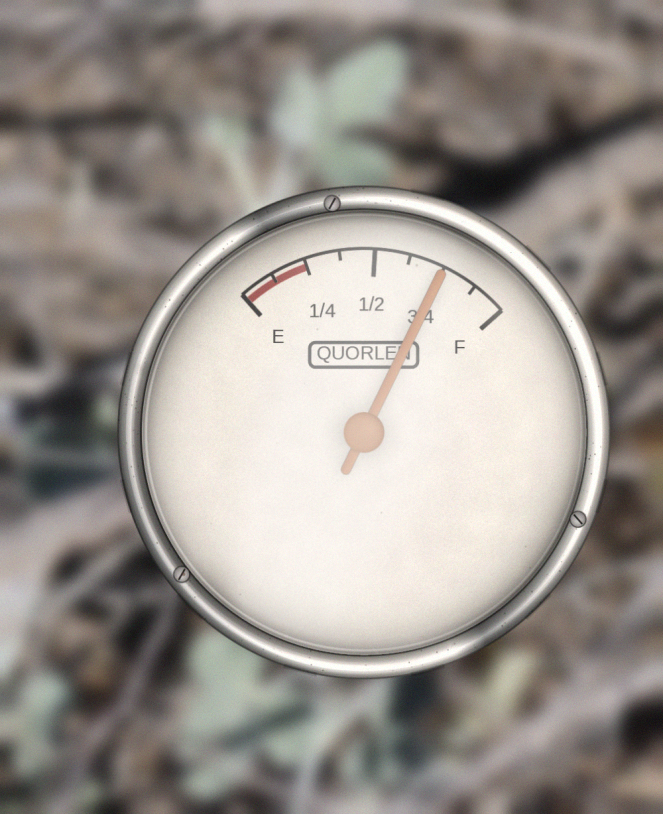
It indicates 0.75
